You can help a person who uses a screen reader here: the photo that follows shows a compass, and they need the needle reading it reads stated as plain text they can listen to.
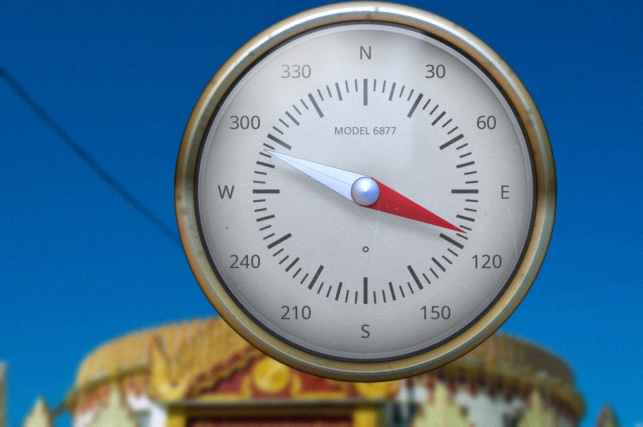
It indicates 112.5 °
